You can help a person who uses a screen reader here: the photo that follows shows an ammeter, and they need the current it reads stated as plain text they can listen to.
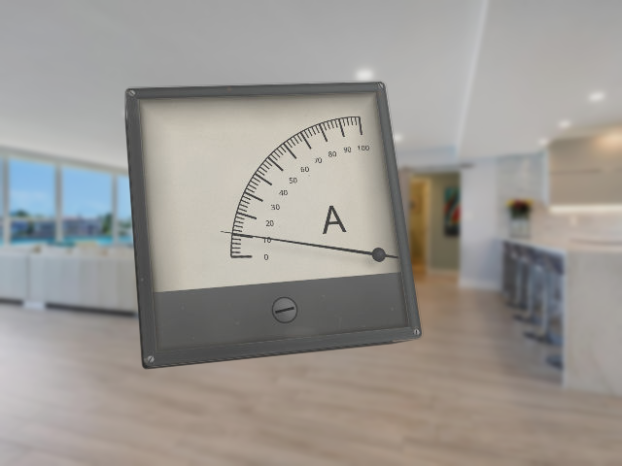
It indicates 10 A
